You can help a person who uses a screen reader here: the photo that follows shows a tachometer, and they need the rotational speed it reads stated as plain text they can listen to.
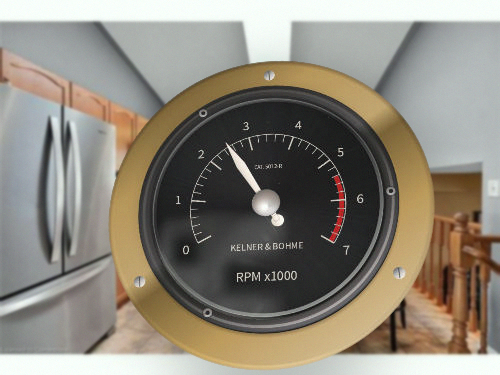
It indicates 2500 rpm
